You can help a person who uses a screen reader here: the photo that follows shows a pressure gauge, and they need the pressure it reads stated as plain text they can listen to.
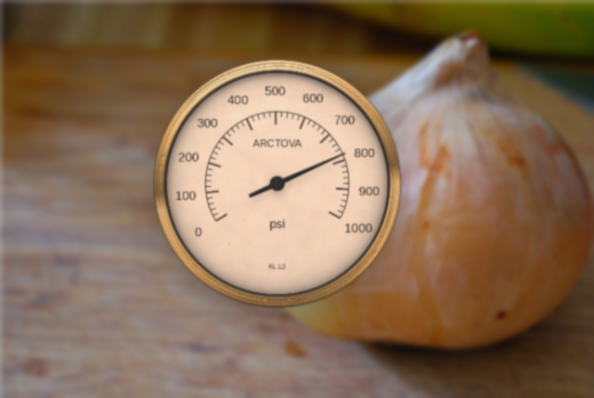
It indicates 780 psi
